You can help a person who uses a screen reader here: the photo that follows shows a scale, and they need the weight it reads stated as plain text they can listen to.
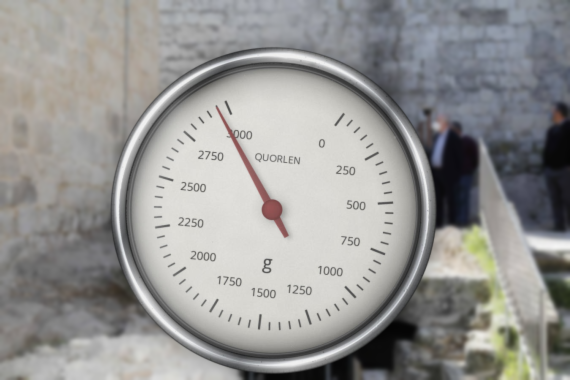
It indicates 2950 g
